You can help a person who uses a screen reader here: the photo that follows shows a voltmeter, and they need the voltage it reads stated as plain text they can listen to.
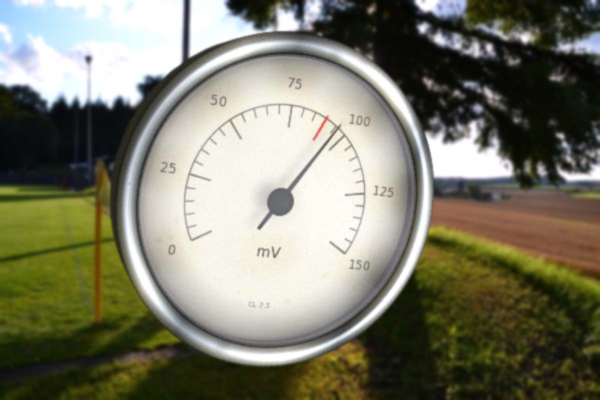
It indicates 95 mV
